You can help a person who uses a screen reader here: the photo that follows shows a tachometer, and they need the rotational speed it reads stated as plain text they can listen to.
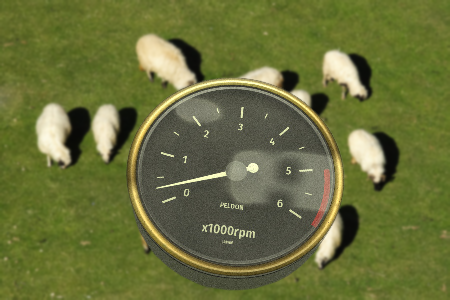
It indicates 250 rpm
